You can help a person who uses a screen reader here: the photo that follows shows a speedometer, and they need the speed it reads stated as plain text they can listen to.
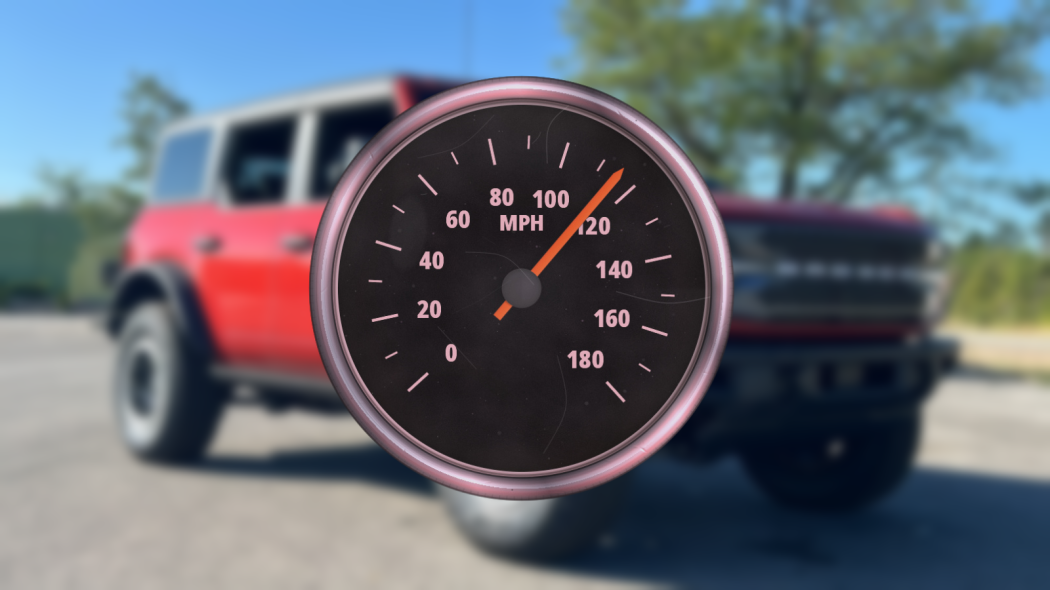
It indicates 115 mph
